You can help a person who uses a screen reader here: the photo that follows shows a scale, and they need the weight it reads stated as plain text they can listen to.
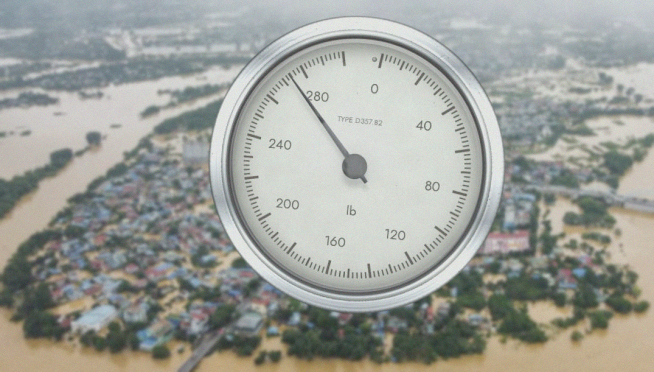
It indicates 274 lb
